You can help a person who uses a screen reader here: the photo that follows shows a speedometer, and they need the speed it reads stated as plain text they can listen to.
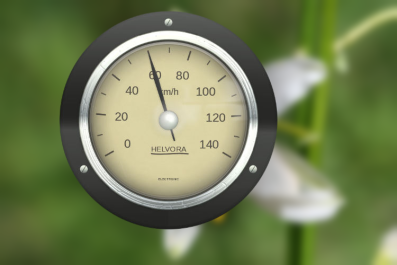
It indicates 60 km/h
